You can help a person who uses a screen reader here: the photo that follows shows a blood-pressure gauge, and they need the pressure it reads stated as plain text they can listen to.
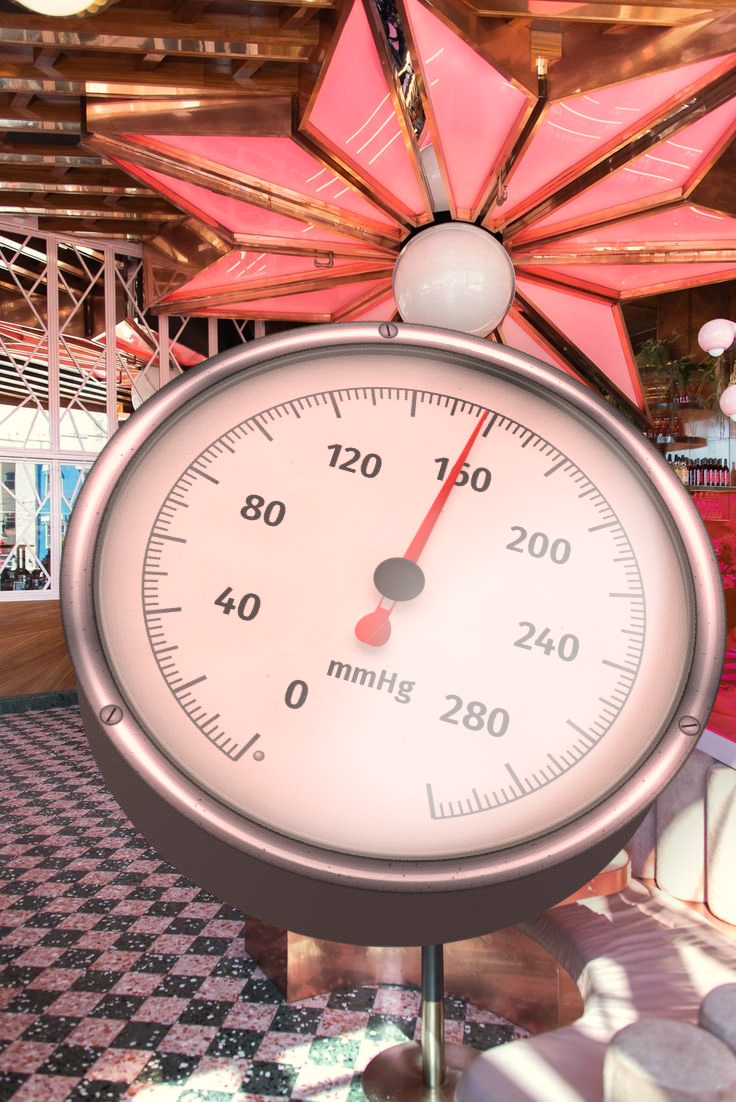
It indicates 158 mmHg
